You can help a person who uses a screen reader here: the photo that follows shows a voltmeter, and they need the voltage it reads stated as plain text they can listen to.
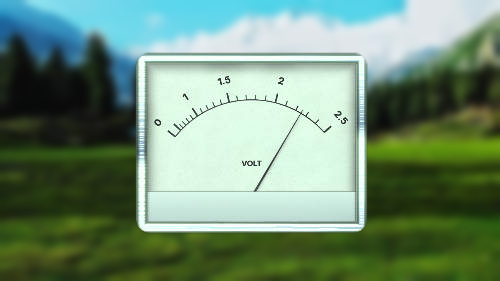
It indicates 2.25 V
